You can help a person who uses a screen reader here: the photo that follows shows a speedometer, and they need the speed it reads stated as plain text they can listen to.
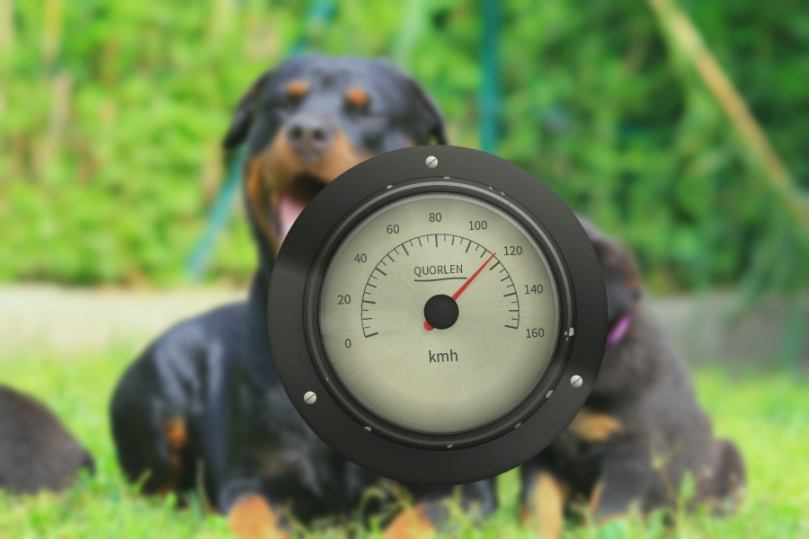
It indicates 115 km/h
